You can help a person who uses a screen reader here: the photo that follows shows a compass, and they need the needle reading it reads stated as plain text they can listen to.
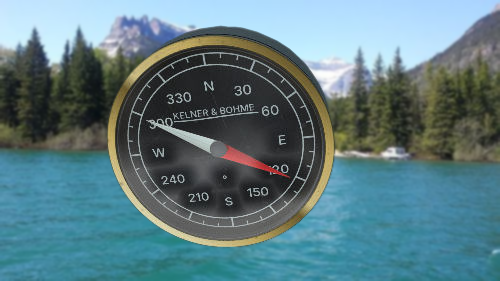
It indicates 120 °
